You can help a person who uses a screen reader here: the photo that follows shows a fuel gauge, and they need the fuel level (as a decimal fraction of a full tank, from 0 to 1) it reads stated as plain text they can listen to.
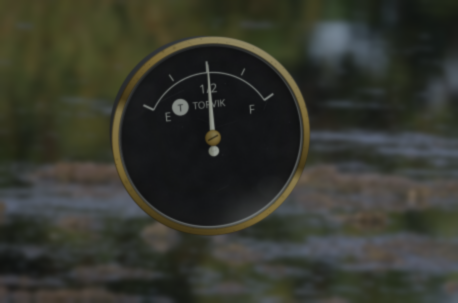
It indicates 0.5
